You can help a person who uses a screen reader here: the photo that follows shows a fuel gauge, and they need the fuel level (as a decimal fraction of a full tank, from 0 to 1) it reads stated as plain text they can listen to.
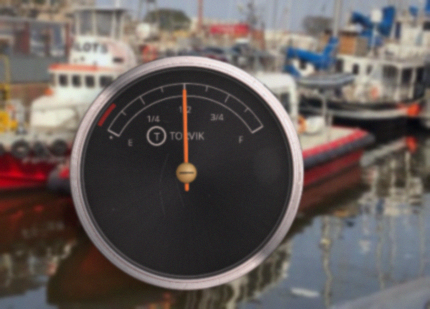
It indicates 0.5
